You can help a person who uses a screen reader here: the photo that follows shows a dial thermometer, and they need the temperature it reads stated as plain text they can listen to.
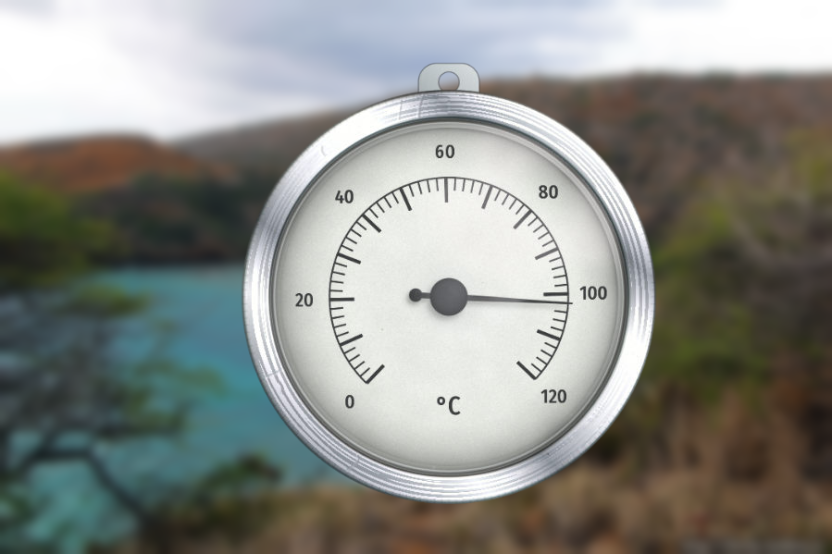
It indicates 102 °C
